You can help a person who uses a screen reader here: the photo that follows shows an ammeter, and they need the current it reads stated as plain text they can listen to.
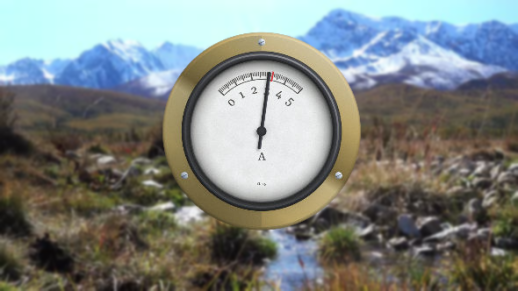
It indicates 3 A
